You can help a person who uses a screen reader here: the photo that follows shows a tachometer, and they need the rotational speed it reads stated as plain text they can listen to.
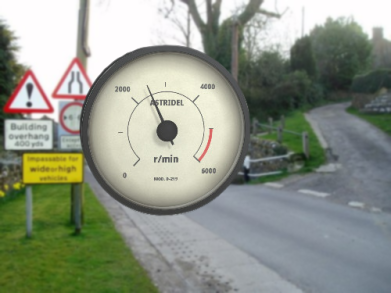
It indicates 2500 rpm
